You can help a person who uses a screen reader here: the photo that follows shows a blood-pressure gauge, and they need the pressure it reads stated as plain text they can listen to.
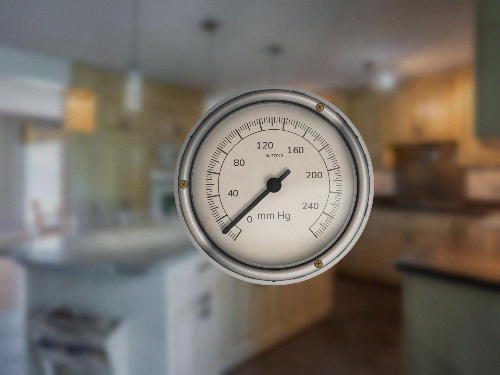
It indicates 10 mmHg
